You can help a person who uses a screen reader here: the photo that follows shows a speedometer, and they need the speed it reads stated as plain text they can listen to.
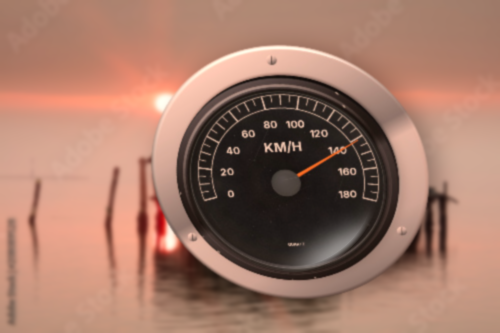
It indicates 140 km/h
